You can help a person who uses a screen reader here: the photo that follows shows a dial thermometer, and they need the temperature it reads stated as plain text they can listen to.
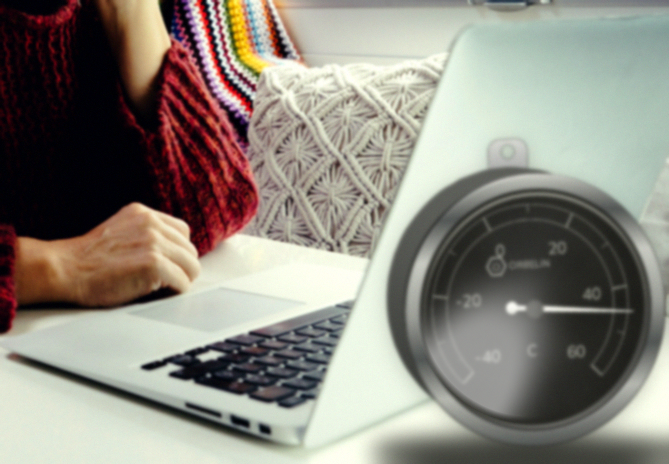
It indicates 45 °C
